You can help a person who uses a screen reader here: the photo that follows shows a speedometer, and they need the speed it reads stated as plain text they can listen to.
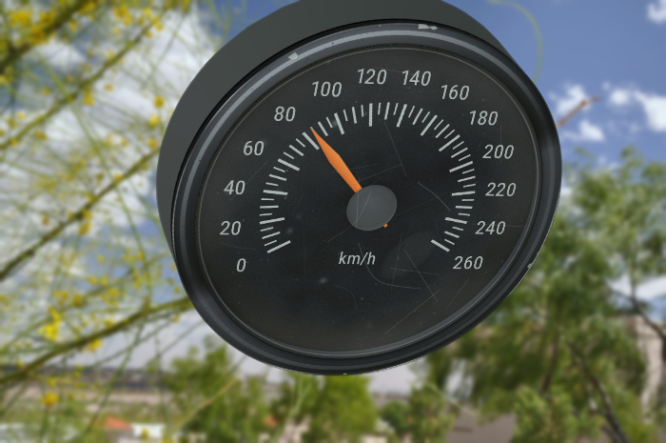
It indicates 85 km/h
